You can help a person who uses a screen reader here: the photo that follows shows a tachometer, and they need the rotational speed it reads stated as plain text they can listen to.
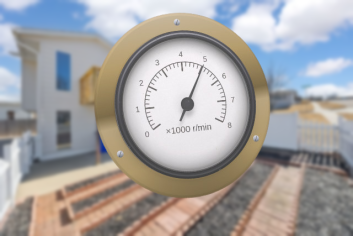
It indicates 5000 rpm
